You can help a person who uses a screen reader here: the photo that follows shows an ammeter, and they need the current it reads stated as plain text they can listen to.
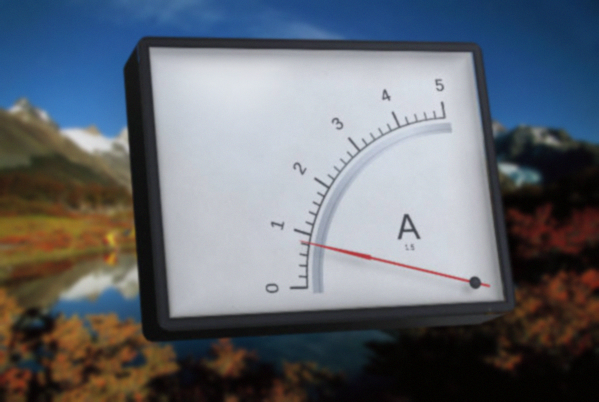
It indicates 0.8 A
